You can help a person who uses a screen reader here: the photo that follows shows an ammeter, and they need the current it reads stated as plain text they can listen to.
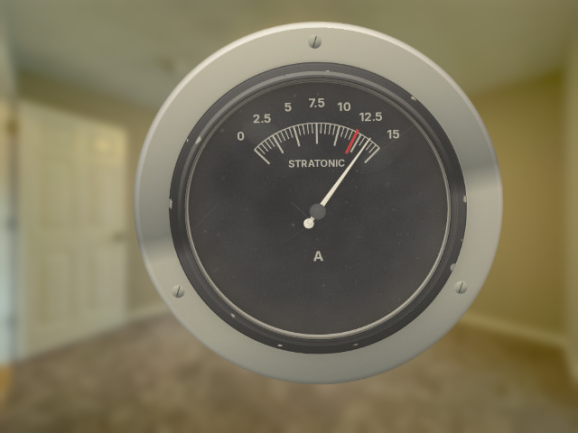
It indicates 13.5 A
